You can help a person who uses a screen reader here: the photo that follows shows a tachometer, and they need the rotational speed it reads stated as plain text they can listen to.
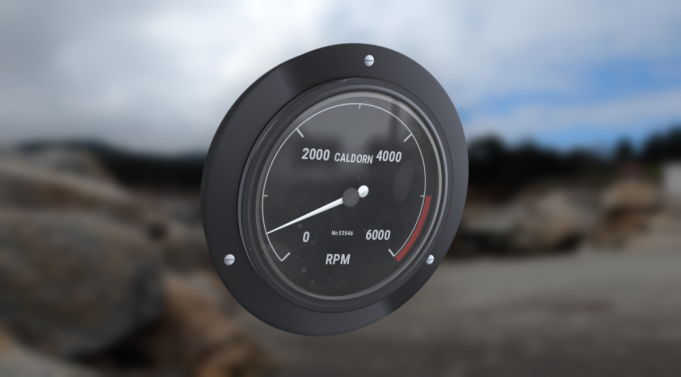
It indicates 500 rpm
